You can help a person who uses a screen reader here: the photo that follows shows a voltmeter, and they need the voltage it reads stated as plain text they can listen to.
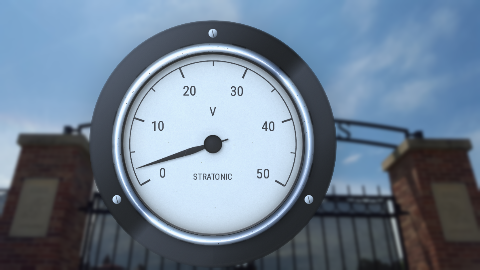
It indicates 2.5 V
